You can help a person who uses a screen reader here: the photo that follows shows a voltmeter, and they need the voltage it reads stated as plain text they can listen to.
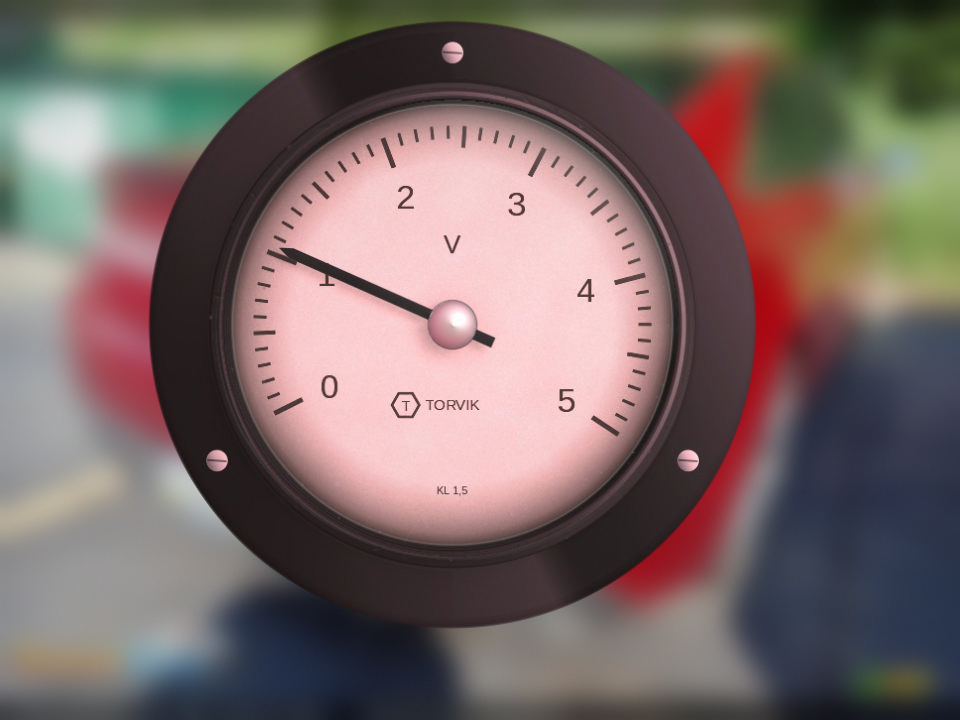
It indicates 1.05 V
